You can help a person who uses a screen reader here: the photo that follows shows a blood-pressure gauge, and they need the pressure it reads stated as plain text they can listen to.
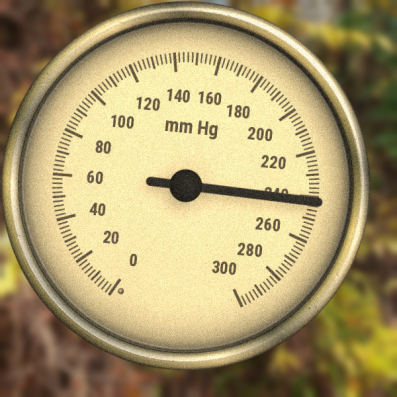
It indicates 242 mmHg
